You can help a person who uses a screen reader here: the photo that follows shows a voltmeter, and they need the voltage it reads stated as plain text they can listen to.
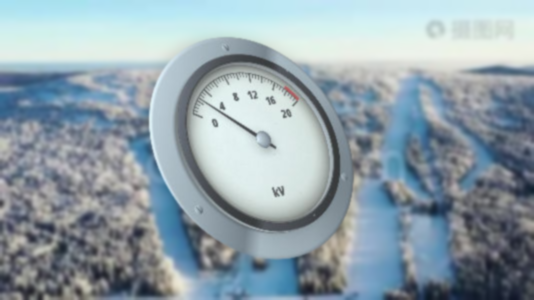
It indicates 2 kV
